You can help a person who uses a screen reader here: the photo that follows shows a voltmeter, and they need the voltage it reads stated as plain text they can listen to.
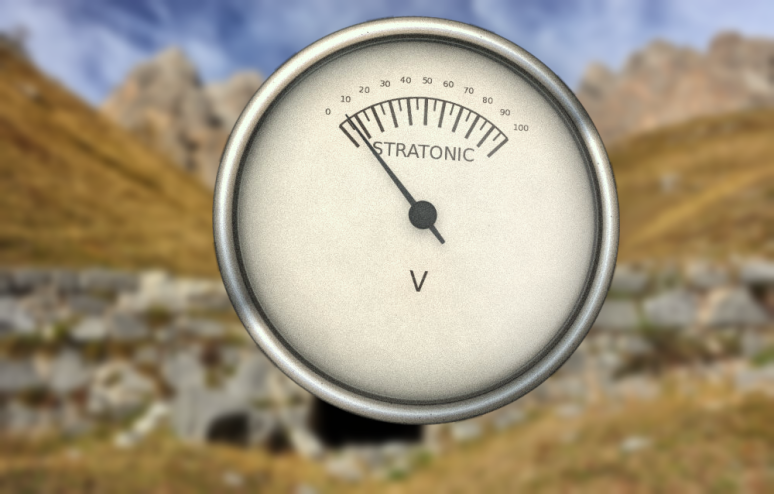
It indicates 5 V
